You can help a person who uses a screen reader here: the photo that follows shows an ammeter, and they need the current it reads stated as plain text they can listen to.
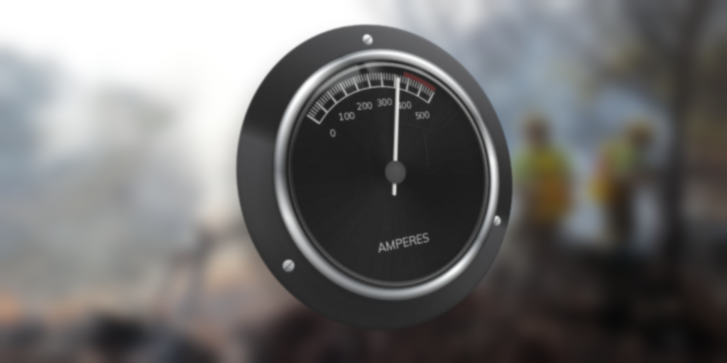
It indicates 350 A
